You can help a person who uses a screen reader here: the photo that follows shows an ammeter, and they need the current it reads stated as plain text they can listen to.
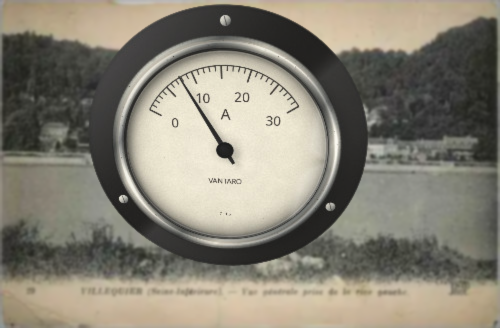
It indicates 8 A
